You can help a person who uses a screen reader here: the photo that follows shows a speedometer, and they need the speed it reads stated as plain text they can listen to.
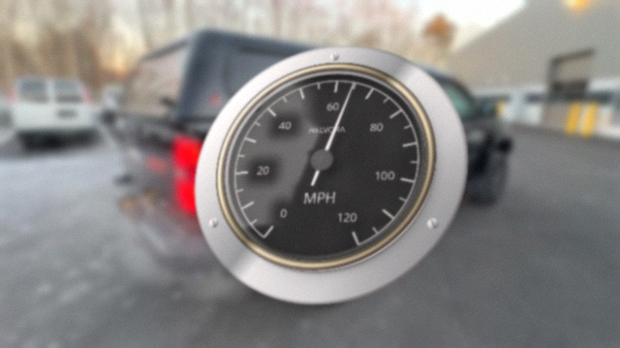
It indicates 65 mph
